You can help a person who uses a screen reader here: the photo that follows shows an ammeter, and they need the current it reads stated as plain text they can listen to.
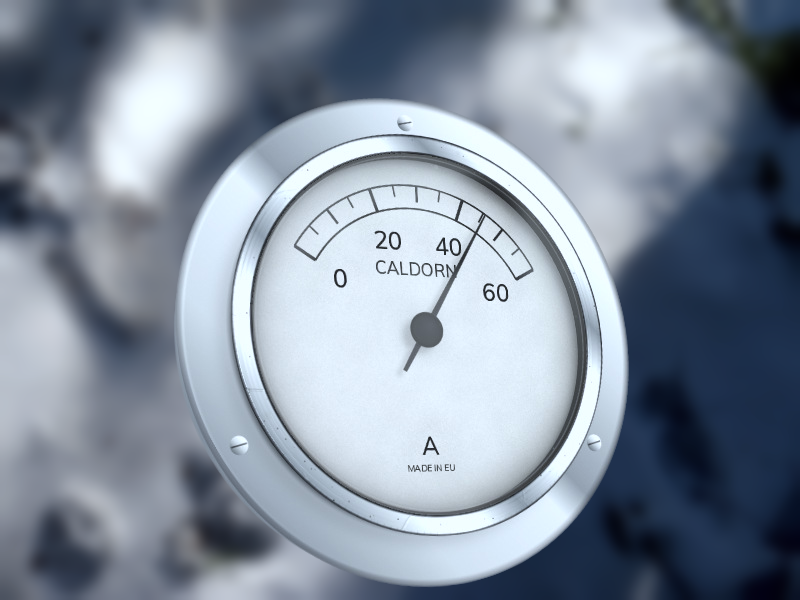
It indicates 45 A
